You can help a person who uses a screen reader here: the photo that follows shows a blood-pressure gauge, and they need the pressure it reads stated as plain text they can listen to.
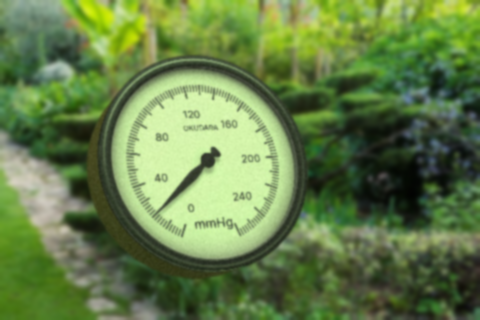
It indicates 20 mmHg
